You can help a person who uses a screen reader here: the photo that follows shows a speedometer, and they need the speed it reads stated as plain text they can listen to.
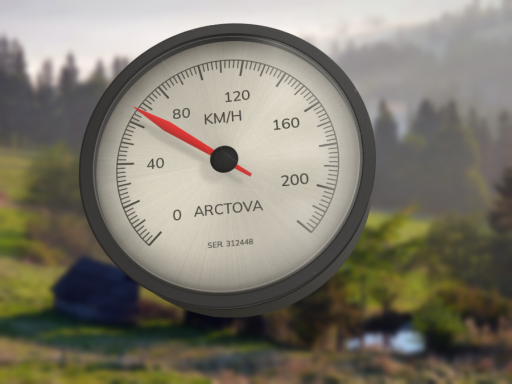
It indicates 66 km/h
